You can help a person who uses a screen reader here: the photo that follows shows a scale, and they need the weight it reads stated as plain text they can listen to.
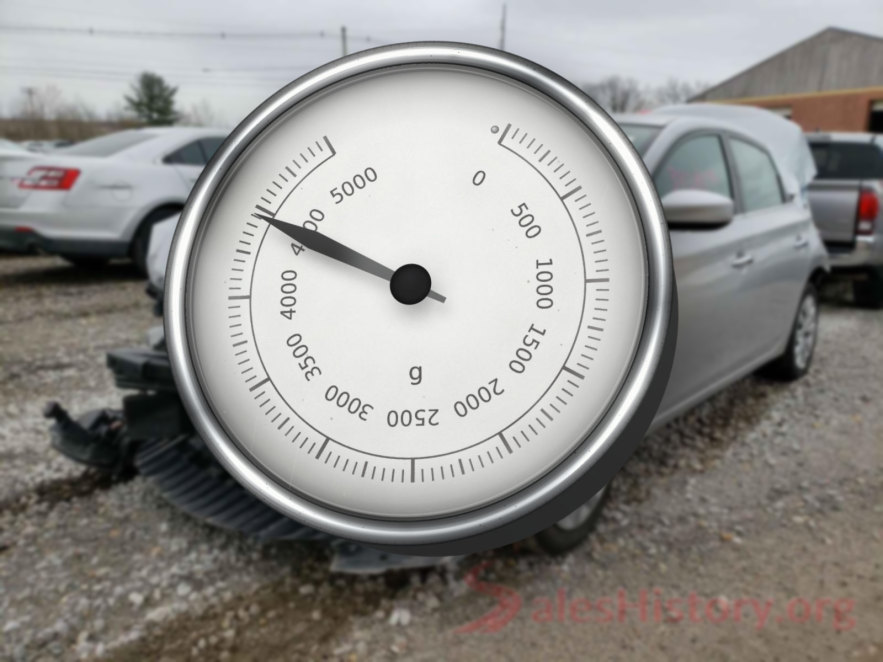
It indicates 4450 g
